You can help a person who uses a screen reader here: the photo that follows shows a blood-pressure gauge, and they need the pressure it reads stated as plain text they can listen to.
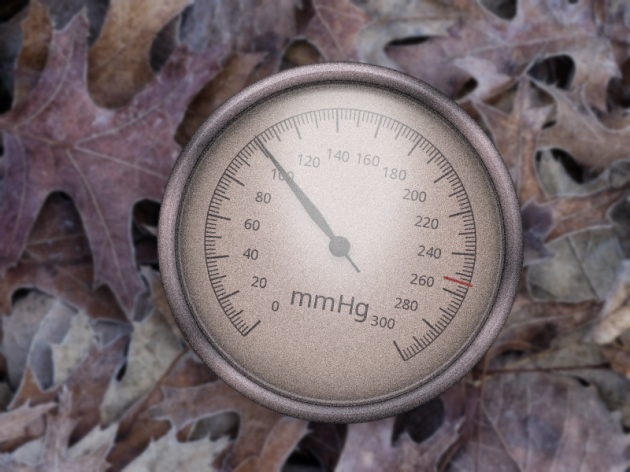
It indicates 102 mmHg
